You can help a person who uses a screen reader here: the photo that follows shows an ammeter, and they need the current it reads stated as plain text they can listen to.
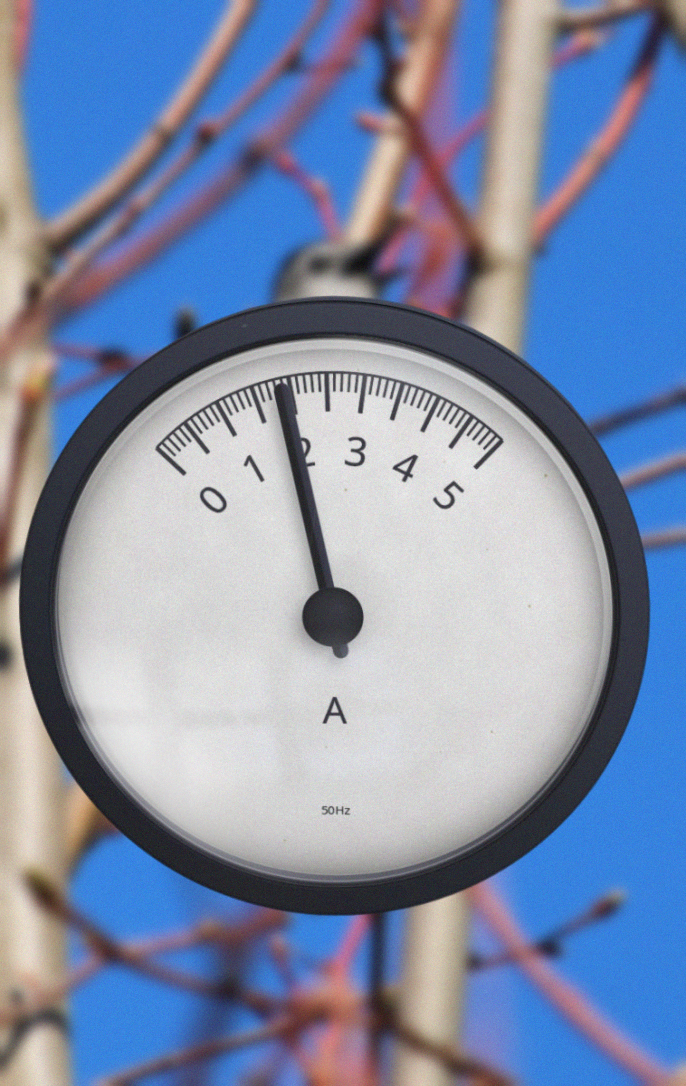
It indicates 1.9 A
